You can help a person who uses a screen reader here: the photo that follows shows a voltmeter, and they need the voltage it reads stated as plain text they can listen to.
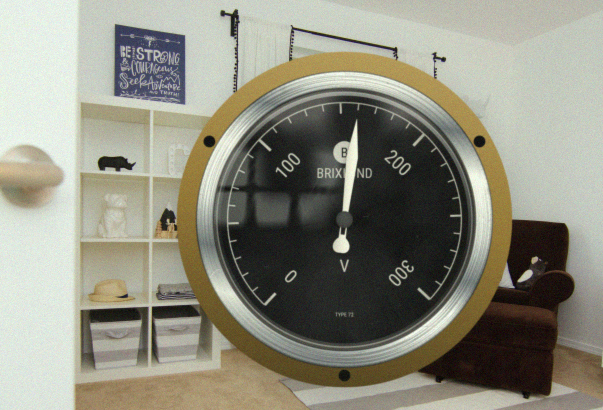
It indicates 160 V
